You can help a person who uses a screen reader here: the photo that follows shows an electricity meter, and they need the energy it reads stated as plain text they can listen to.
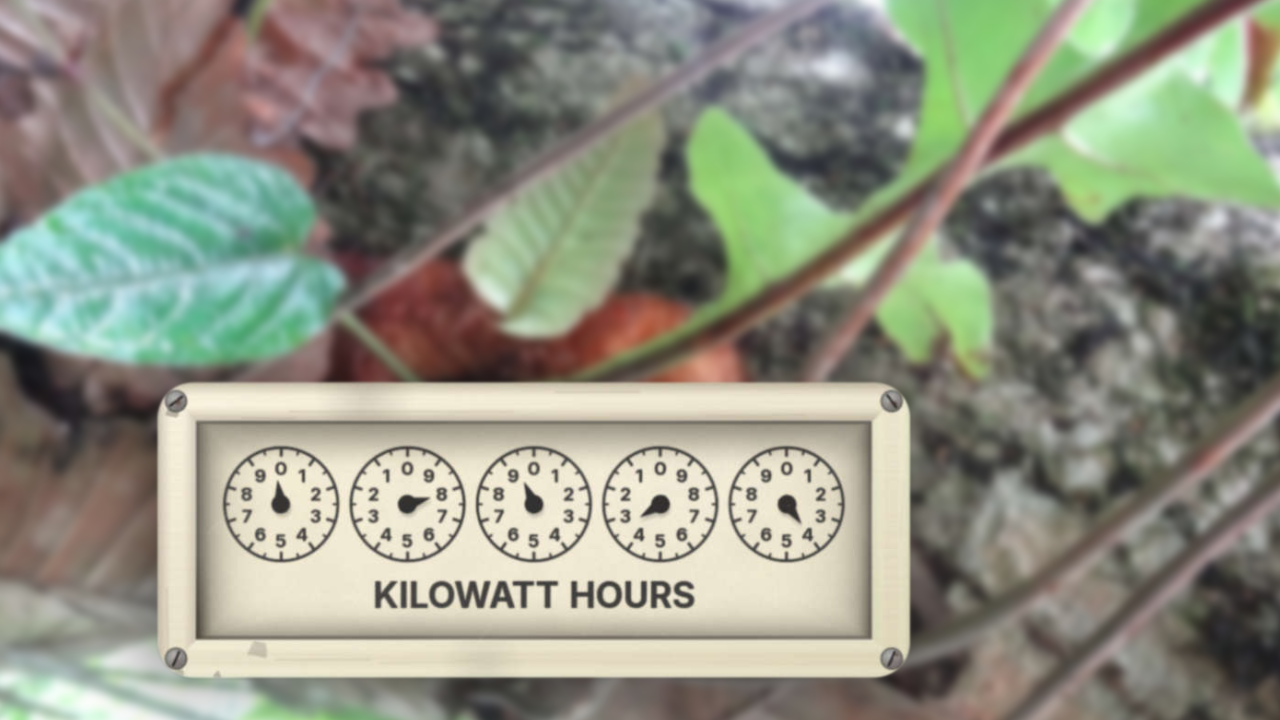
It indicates 97934 kWh
